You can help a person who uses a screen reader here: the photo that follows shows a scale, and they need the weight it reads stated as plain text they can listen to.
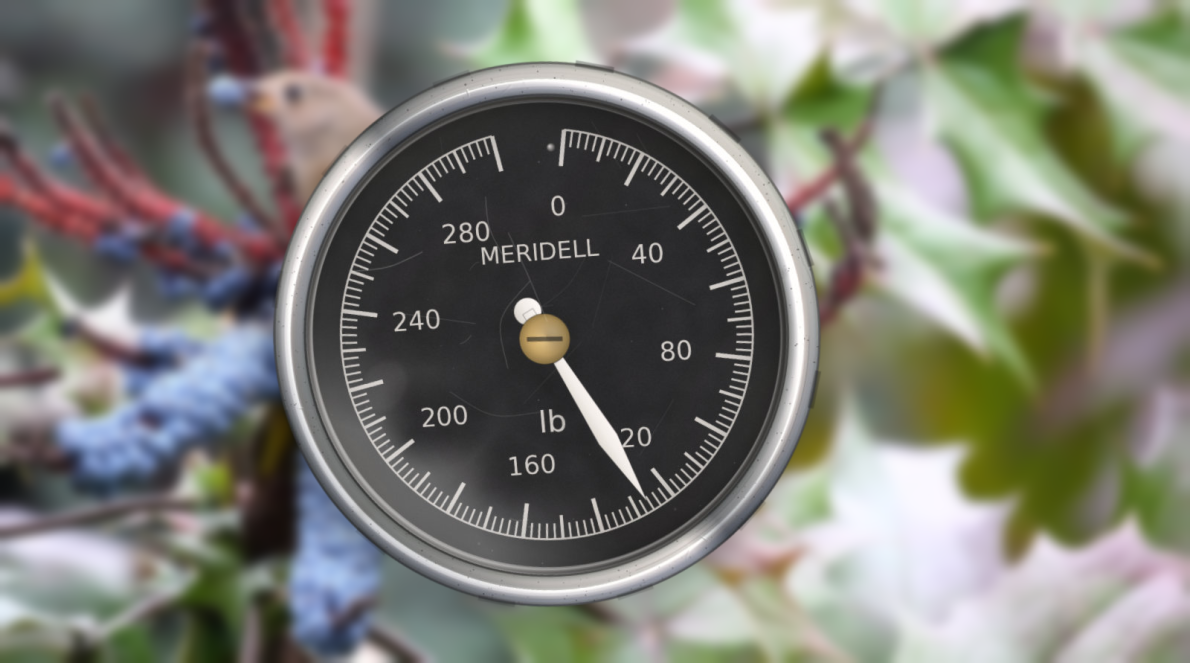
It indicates 126 lb
